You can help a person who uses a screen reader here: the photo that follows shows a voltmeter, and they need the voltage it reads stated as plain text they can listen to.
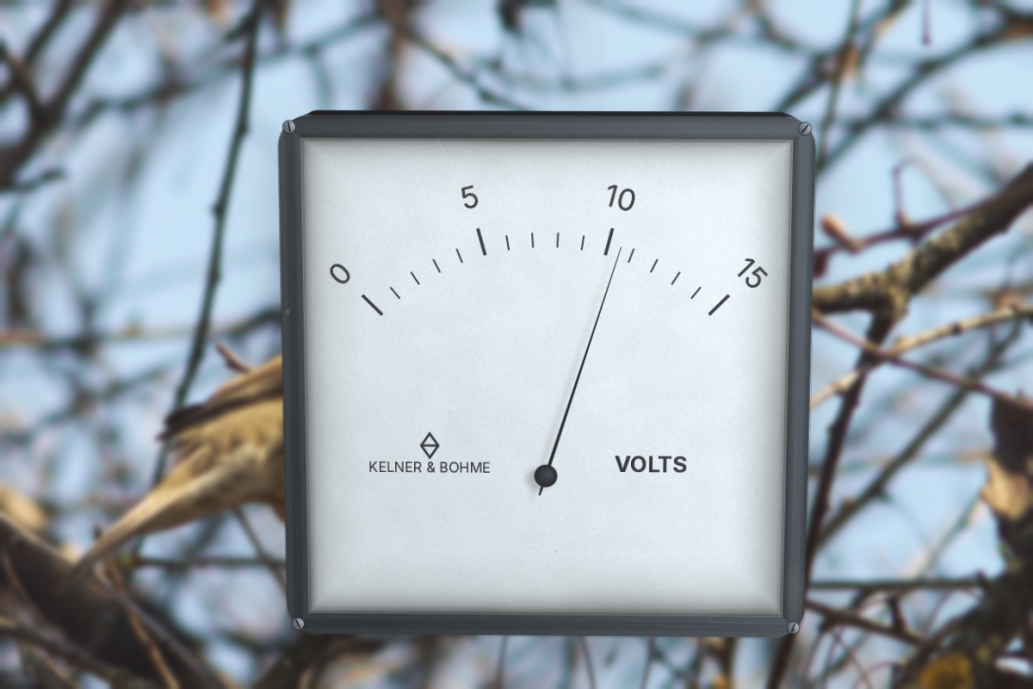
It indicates 10.5 V
